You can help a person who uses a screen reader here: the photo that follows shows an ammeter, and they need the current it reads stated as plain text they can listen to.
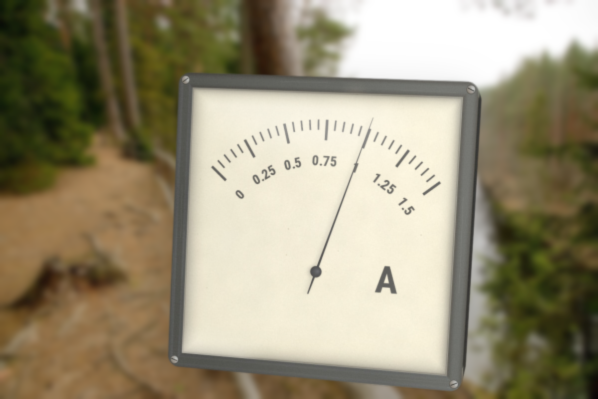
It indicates 1 A
